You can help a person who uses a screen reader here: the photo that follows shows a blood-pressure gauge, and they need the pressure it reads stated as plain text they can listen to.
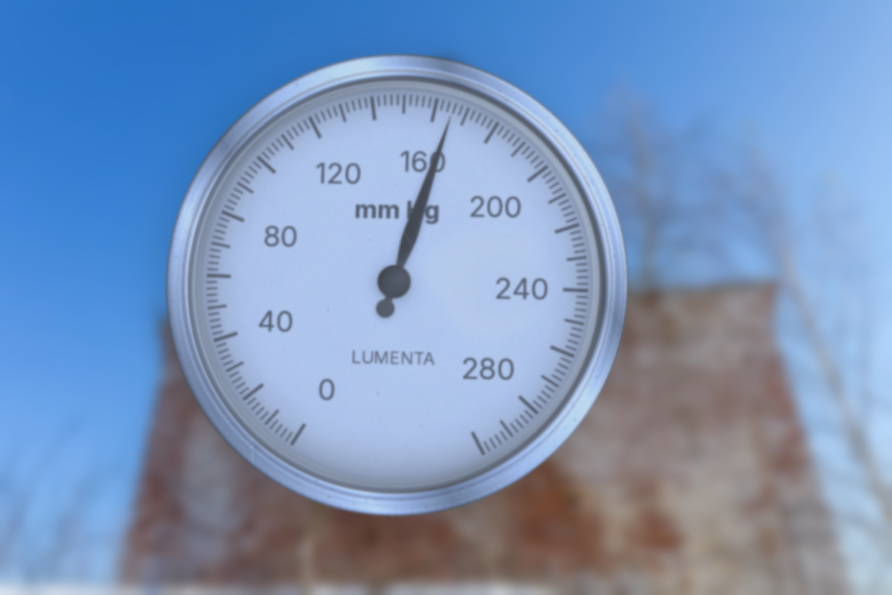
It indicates 166 mmHg
